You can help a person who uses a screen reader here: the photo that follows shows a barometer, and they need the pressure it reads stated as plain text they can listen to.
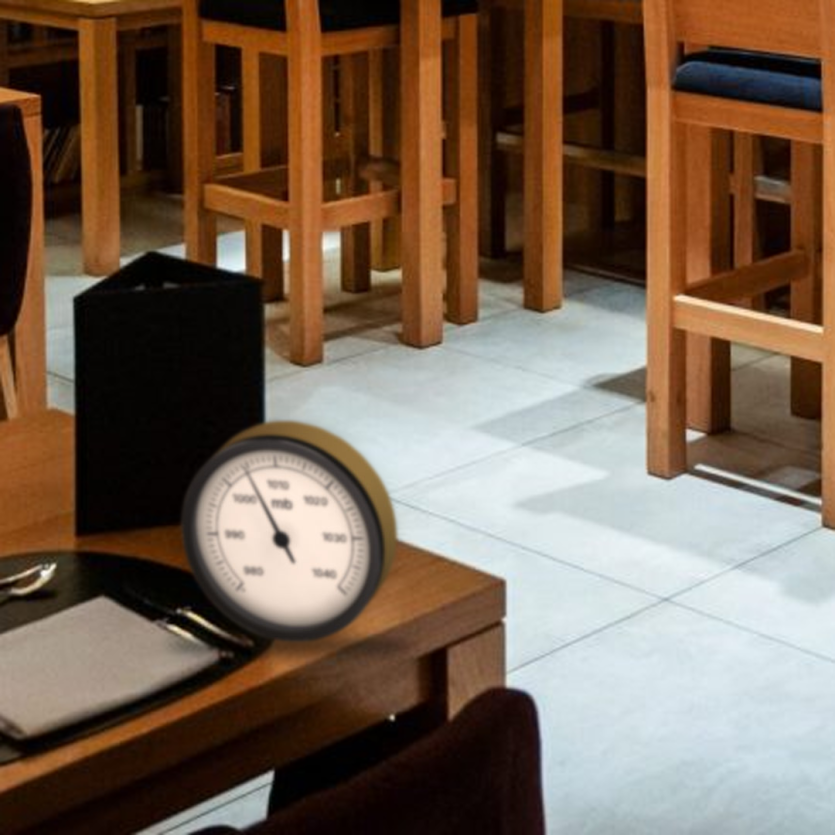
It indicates 1005 mbar
